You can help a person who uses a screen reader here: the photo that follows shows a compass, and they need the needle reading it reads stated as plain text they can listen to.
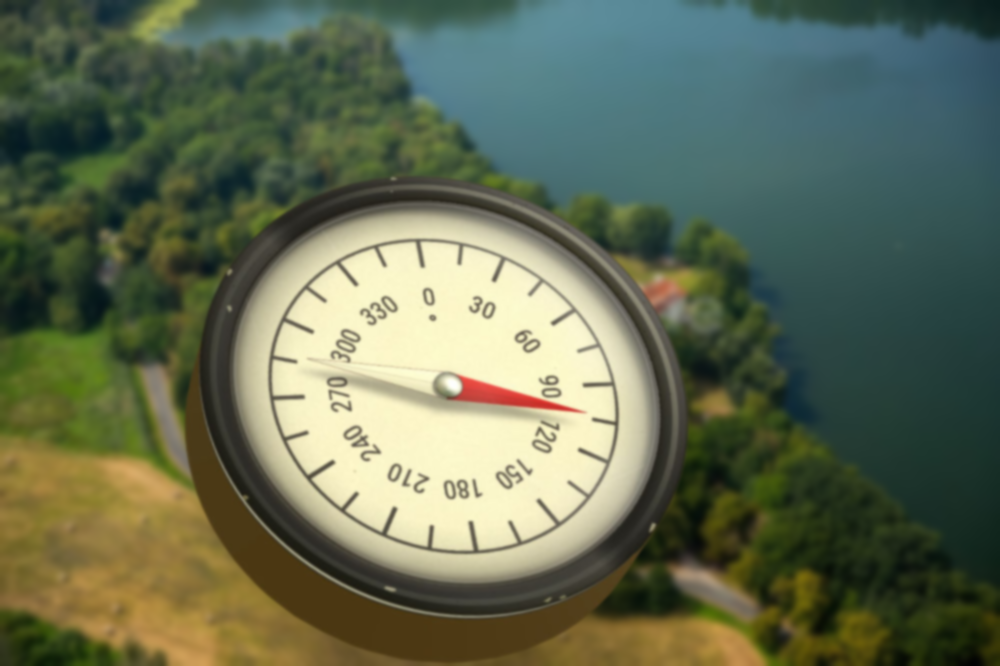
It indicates 105 °
